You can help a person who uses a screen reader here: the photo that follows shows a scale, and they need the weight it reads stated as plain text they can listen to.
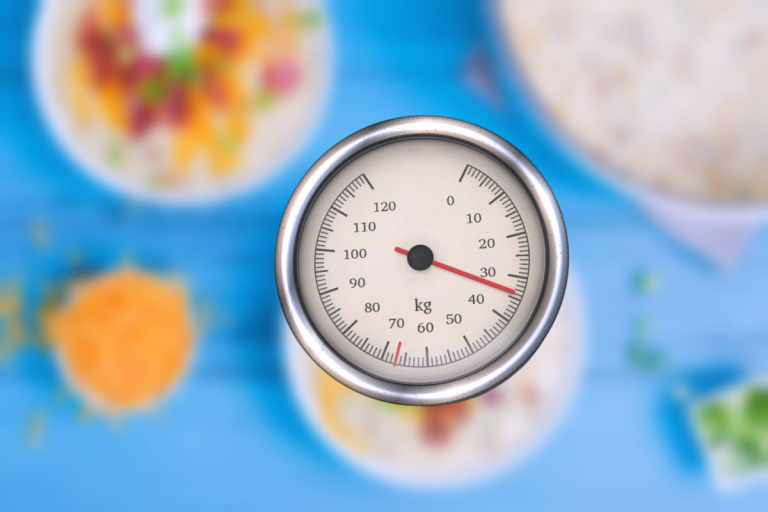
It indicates 34 kg
